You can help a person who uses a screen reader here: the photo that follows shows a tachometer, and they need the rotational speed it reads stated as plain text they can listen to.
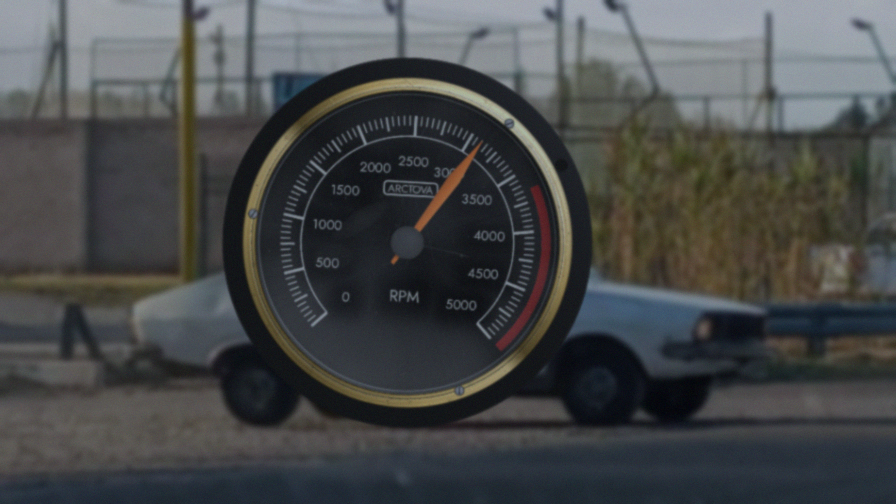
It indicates 3100 rpm
